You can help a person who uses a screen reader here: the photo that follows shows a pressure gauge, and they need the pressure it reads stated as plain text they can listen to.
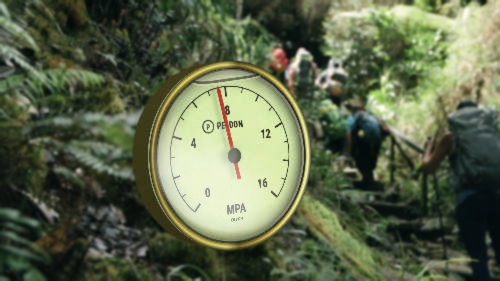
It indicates 7.5 MPa
